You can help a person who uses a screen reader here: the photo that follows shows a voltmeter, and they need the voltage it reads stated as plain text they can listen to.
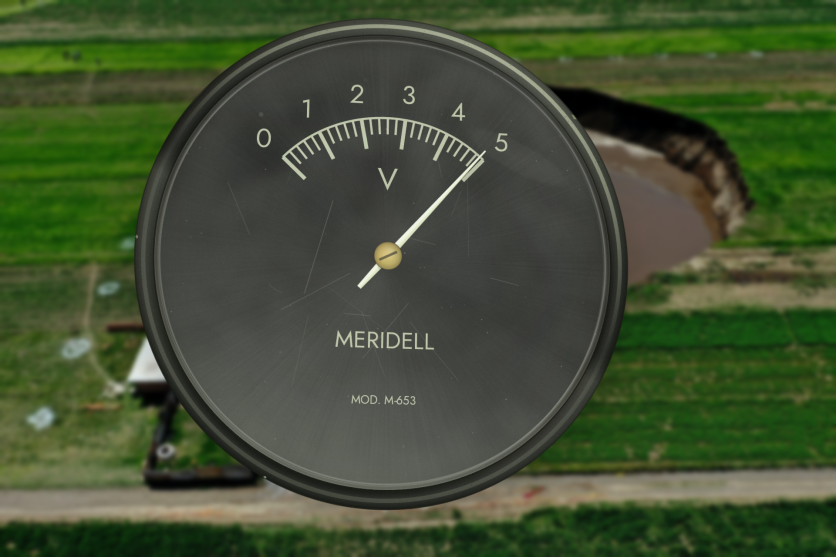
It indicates 4.9 V
